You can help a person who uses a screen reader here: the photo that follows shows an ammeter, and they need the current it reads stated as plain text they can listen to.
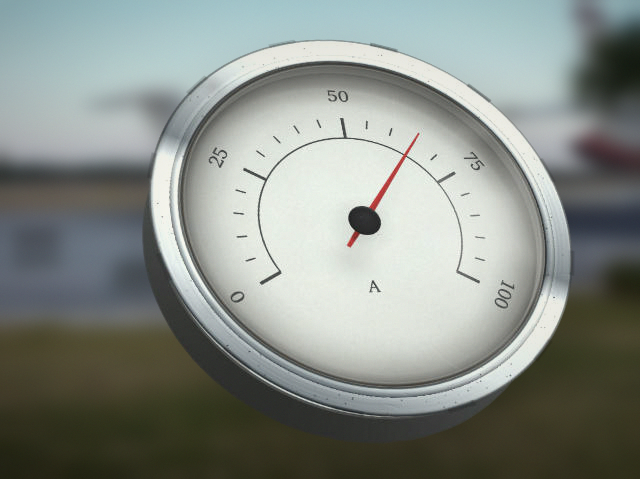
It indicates 65 A
